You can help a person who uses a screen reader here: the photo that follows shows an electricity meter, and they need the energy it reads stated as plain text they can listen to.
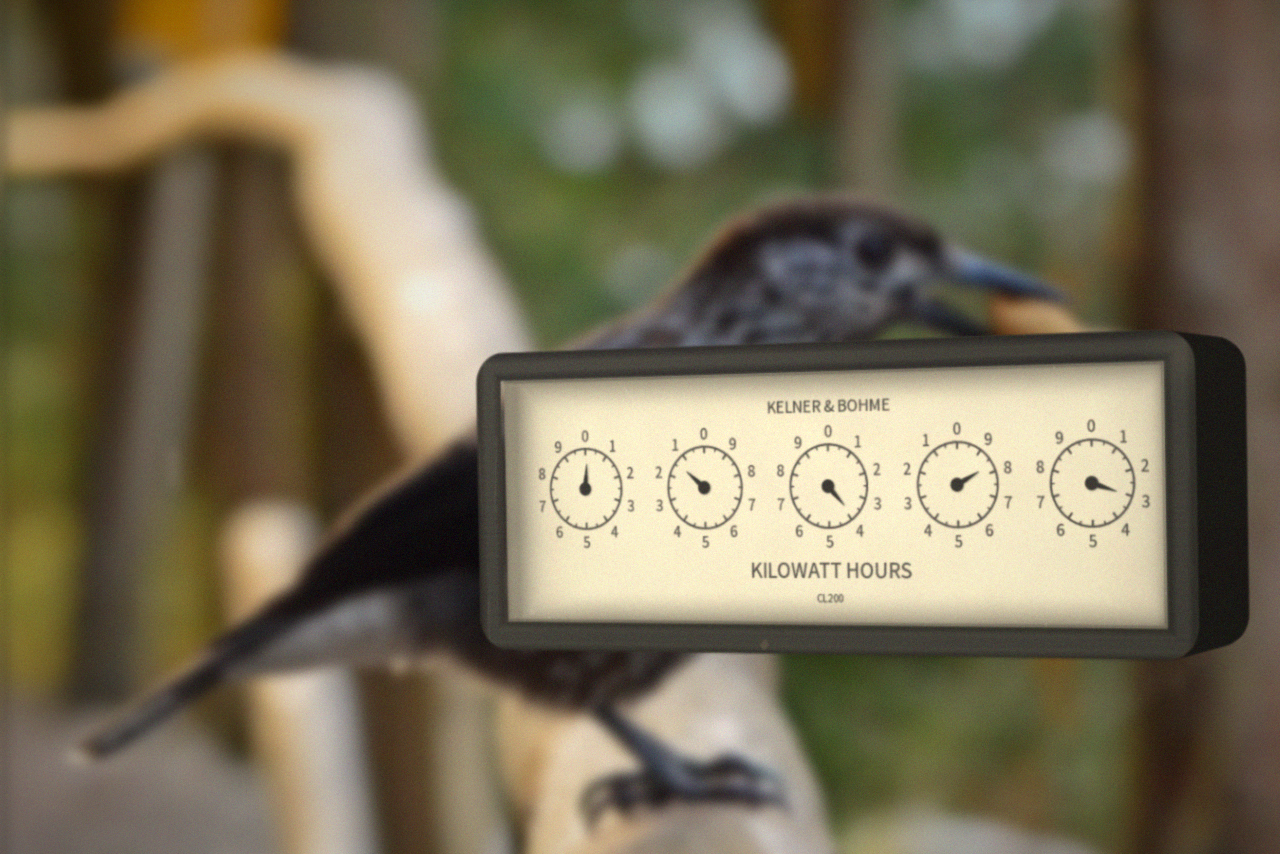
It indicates 1383 kWh
